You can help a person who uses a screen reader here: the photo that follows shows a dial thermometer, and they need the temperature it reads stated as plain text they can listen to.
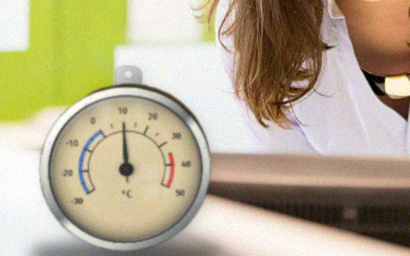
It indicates 10 °C
